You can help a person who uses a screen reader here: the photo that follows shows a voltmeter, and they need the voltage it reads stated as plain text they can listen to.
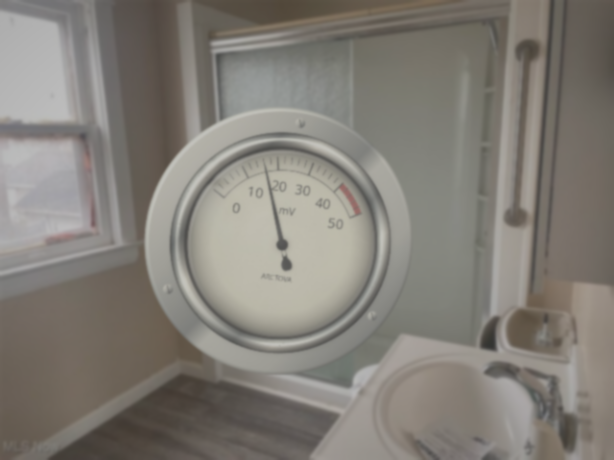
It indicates 16 mV
